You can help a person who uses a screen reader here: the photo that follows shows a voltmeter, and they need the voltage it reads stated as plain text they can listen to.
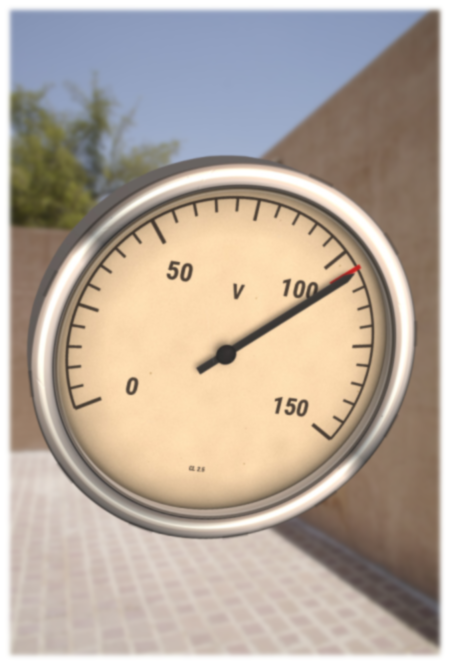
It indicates 105 V
